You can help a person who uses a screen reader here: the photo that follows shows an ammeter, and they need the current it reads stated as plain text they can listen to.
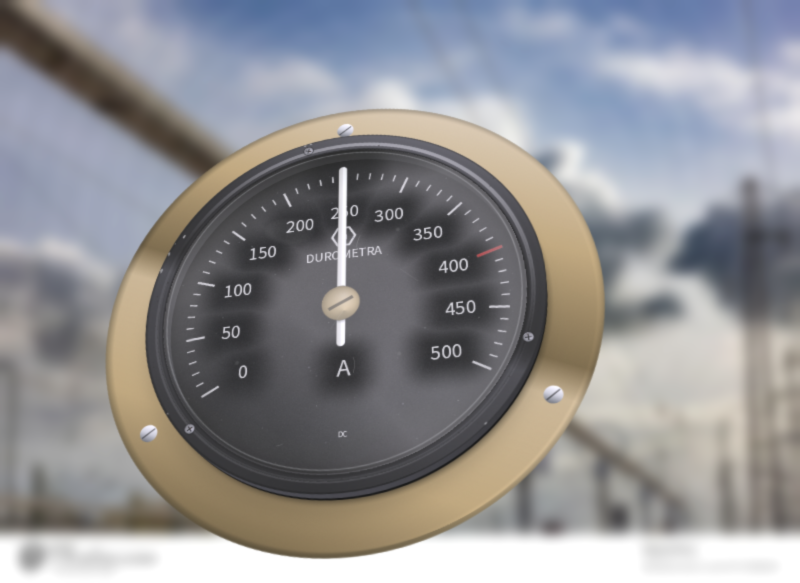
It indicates 250 A
